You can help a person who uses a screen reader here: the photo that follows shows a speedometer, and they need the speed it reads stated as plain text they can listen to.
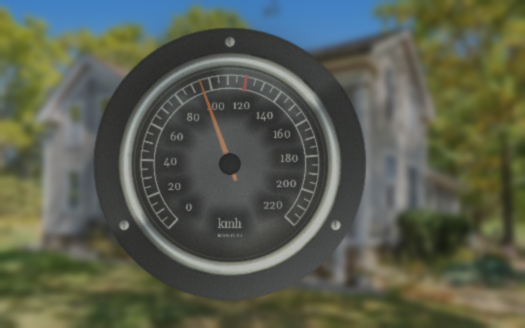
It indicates 95 km/h
